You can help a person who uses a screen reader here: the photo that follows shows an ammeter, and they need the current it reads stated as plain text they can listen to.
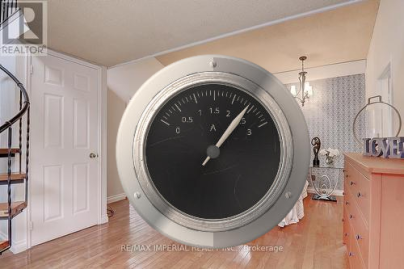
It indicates 2.4 A
